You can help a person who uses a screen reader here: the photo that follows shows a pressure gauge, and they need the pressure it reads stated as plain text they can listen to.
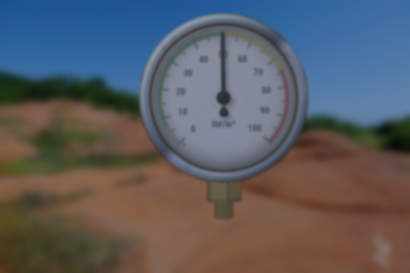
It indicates 50 psi
